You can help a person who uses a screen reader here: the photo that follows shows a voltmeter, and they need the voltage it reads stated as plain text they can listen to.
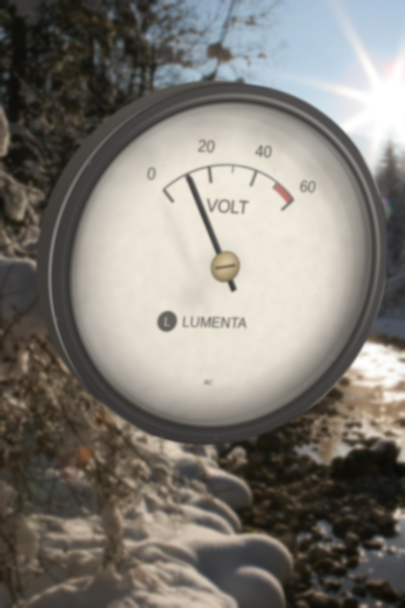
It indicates 10 V
